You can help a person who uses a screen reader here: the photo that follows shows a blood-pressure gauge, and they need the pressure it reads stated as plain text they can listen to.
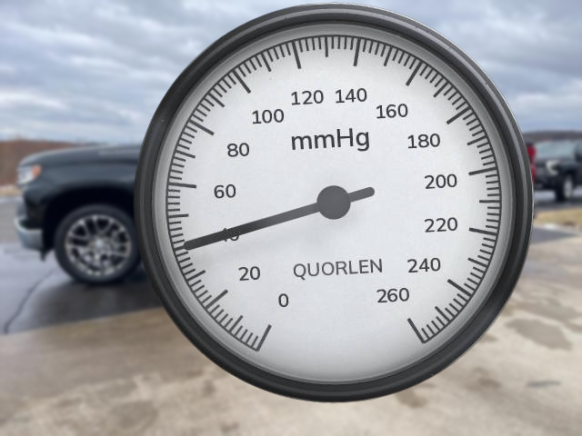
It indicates 40 mmHg
